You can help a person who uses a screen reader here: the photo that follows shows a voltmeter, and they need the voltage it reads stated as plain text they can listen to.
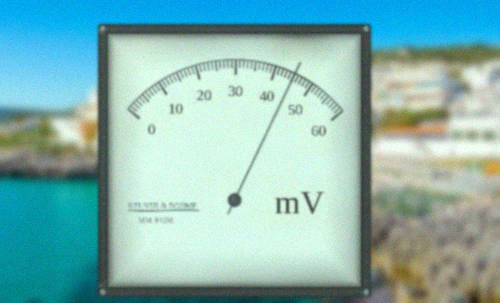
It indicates 45 mV
